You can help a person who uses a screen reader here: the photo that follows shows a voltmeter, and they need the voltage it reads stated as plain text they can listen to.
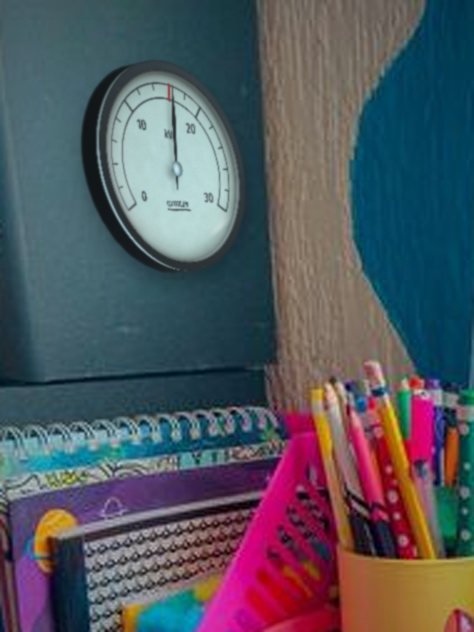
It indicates 16 kV
